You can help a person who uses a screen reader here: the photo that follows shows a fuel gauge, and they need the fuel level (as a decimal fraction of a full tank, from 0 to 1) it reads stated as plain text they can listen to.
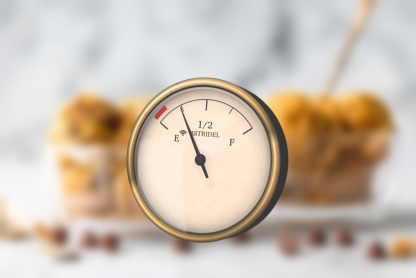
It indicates 0.25
